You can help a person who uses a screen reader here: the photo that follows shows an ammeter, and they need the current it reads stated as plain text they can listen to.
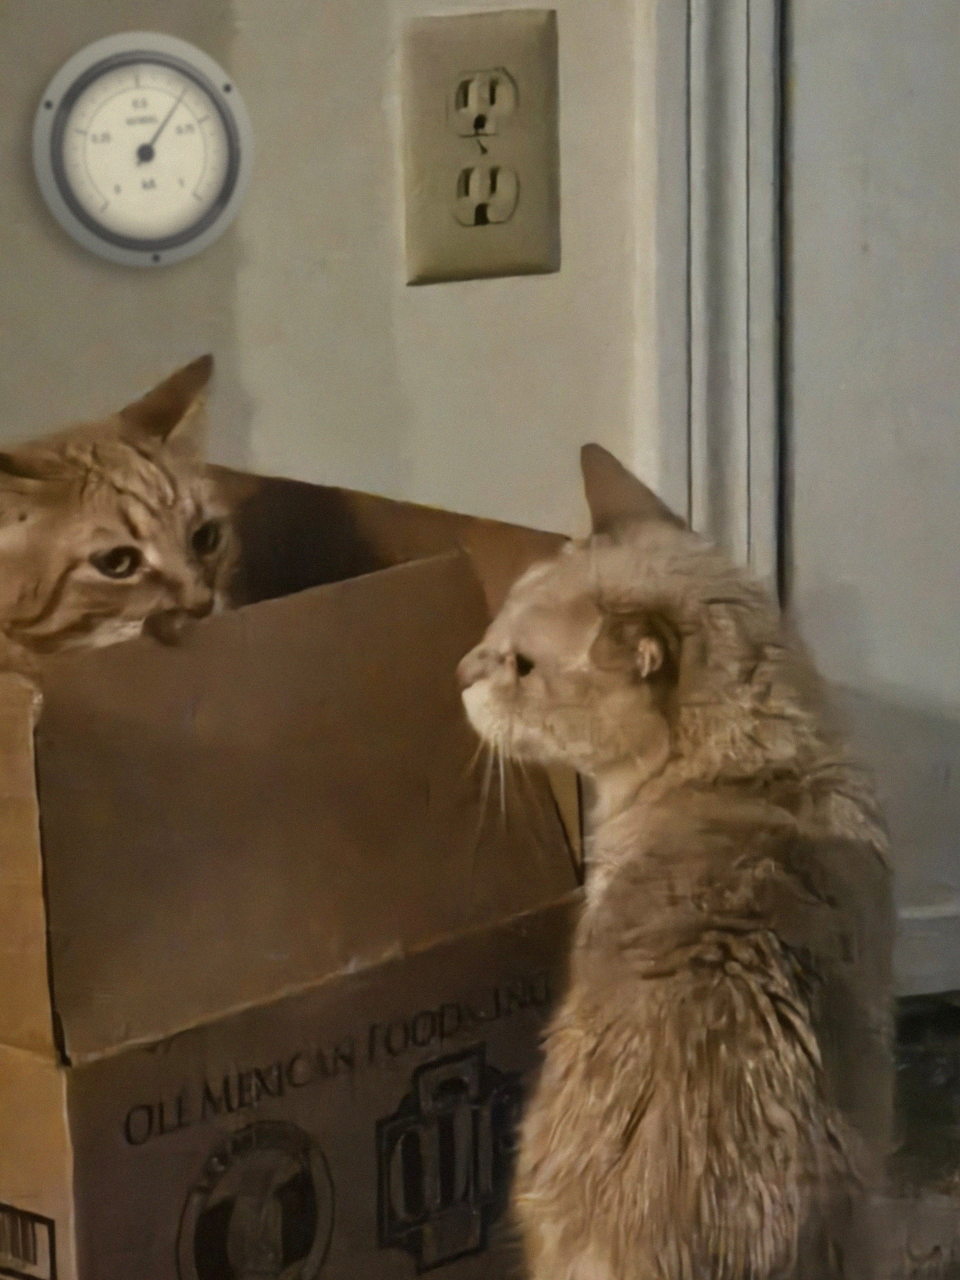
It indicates 0.65 kA
